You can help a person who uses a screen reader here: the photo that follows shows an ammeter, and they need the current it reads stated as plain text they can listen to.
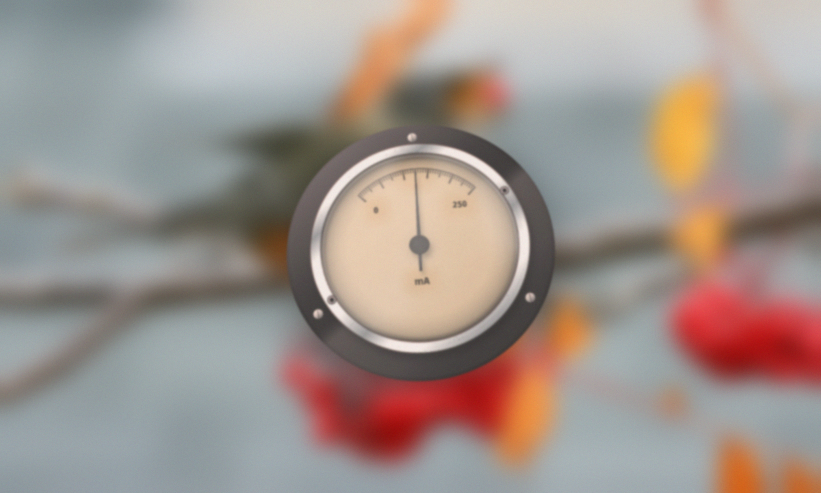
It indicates 125 mA
